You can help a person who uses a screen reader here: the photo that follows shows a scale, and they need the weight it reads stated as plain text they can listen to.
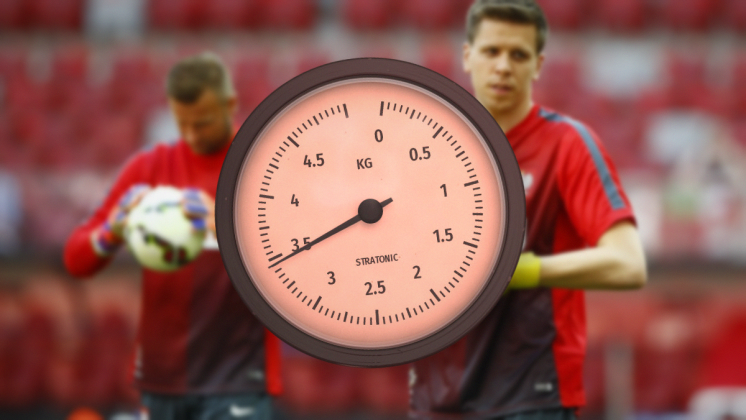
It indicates 3.45 kg
